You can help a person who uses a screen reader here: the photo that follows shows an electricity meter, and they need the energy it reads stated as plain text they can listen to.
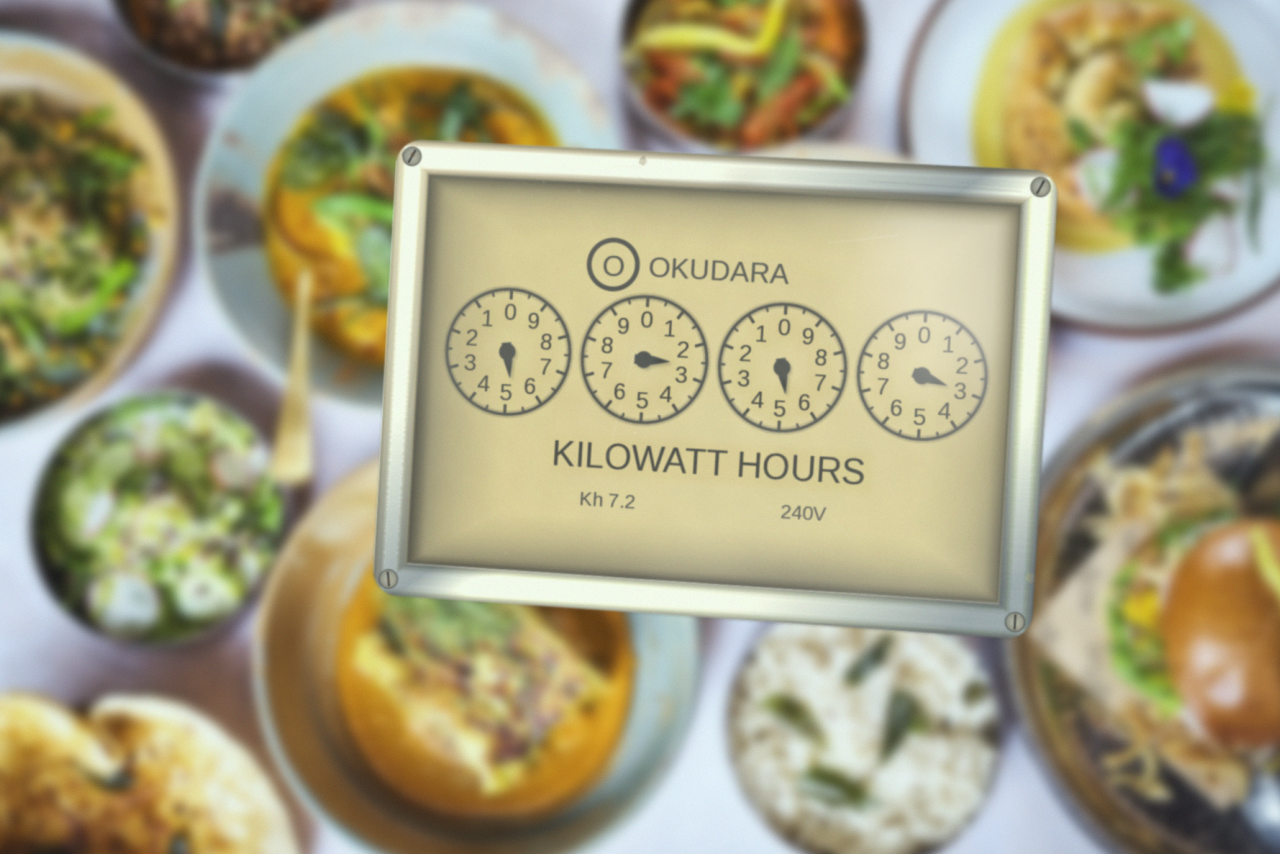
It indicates 5253 kWh
